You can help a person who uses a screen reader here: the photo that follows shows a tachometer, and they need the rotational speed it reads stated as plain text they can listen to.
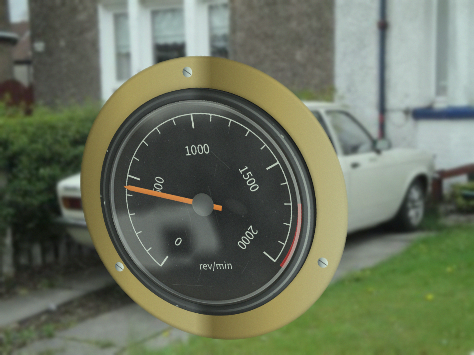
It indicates 450 rpm
